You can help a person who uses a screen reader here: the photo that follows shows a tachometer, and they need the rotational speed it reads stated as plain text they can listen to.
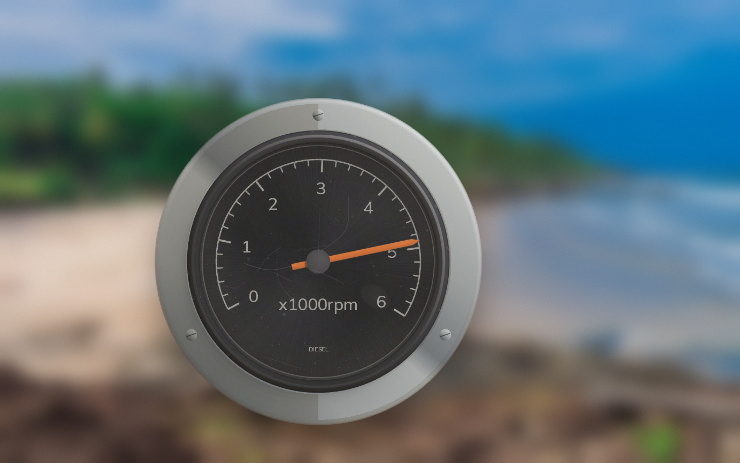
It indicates 4900 rpm
